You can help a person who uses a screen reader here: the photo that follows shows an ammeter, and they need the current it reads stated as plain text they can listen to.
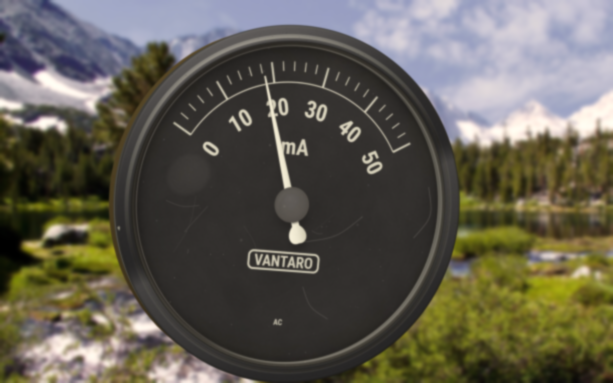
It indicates 18 mA
